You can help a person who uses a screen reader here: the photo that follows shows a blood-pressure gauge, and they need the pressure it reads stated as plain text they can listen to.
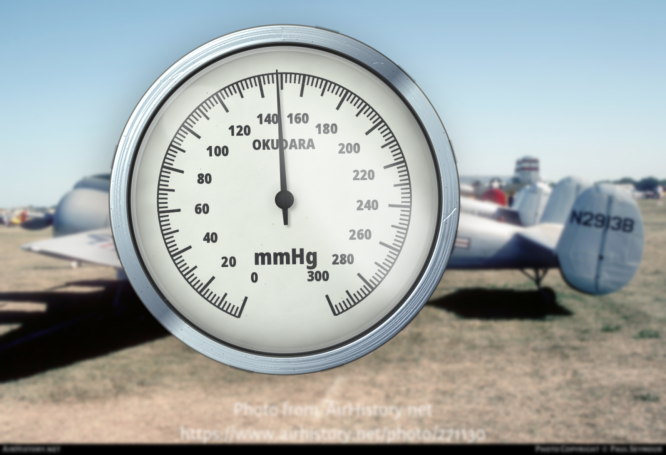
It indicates 148 mmHg
